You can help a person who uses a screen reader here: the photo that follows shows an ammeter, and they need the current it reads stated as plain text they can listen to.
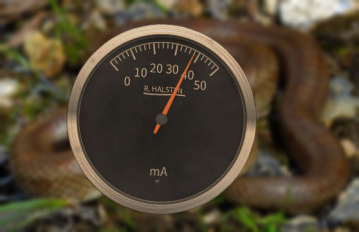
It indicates 38 mA
